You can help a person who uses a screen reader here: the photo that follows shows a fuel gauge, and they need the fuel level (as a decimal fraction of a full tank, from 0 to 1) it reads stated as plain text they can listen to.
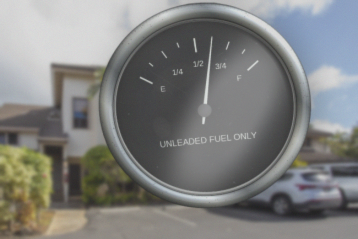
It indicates 0.625
